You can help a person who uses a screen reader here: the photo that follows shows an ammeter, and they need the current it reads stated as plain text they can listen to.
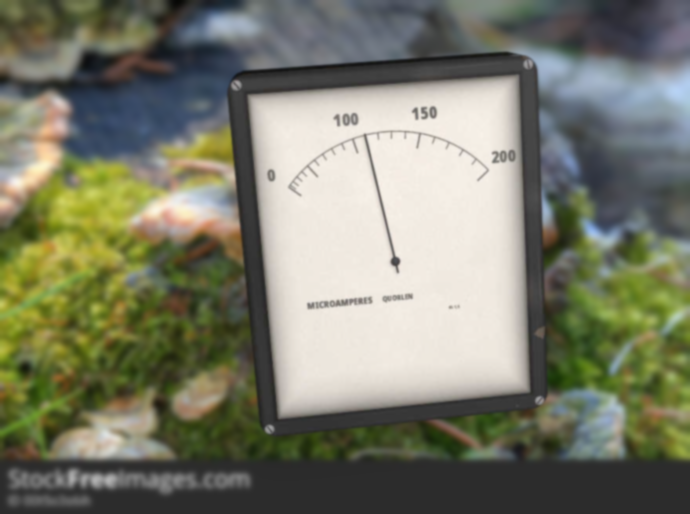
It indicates 110 µA
